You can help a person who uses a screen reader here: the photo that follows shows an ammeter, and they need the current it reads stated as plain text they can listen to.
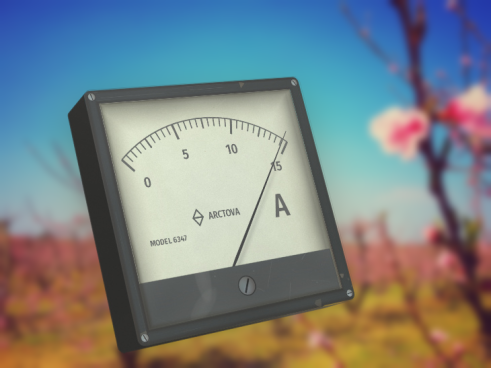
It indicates 14.5 A
